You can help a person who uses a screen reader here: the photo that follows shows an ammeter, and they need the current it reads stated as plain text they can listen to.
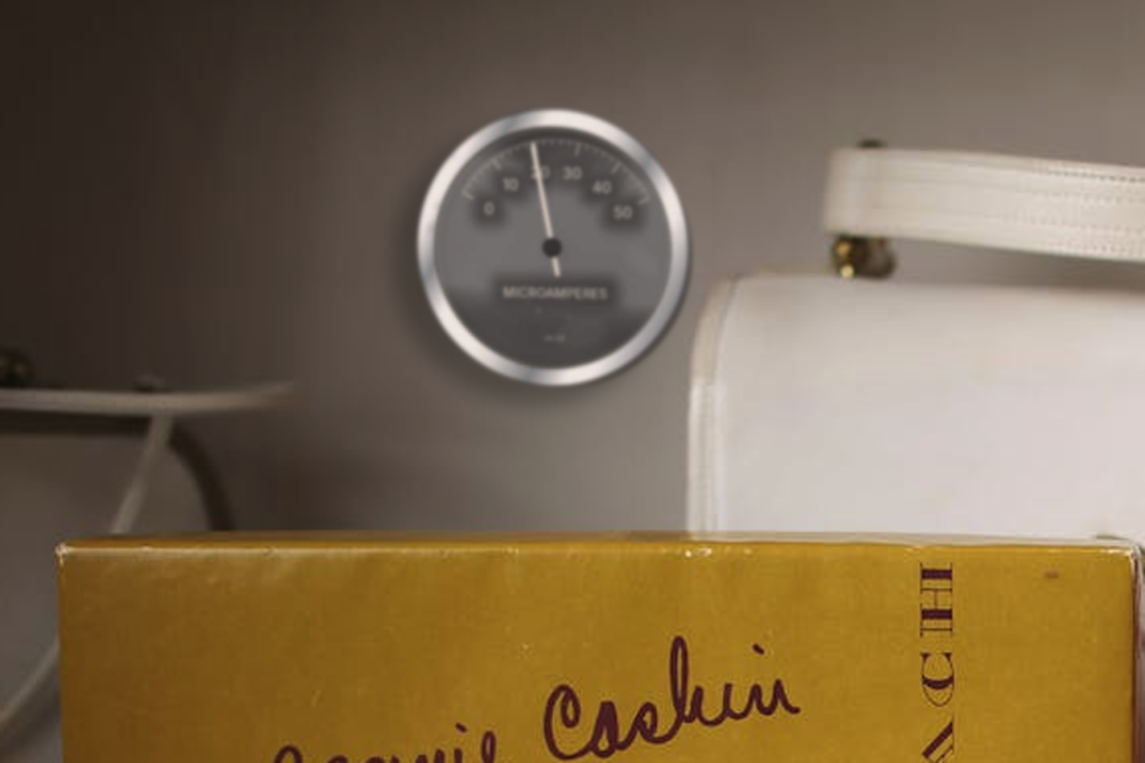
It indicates 20 µA
